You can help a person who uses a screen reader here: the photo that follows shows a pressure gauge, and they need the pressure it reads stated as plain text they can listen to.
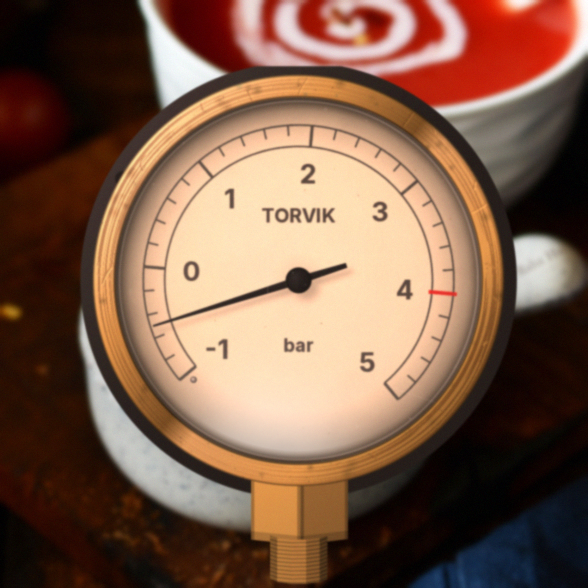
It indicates -0.5 bar
